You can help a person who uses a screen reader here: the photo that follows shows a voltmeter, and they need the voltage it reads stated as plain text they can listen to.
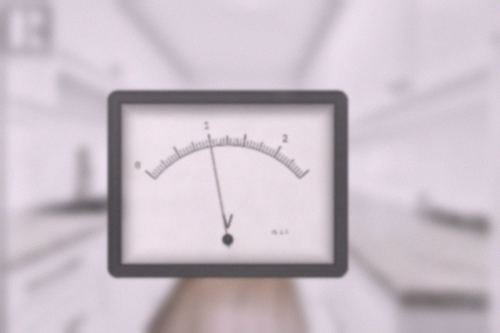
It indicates 1 V
